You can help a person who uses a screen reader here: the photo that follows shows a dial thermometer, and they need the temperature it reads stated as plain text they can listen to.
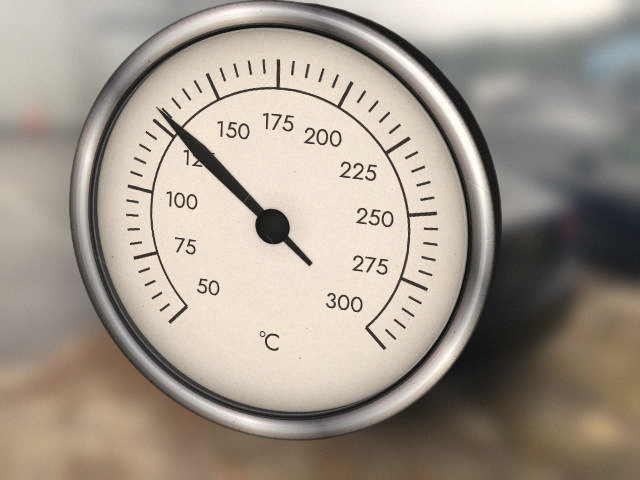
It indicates 130 °C
